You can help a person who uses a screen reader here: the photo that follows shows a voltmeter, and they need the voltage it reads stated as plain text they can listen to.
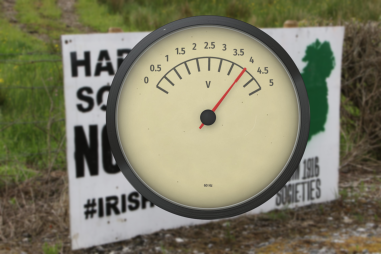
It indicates 4 V
